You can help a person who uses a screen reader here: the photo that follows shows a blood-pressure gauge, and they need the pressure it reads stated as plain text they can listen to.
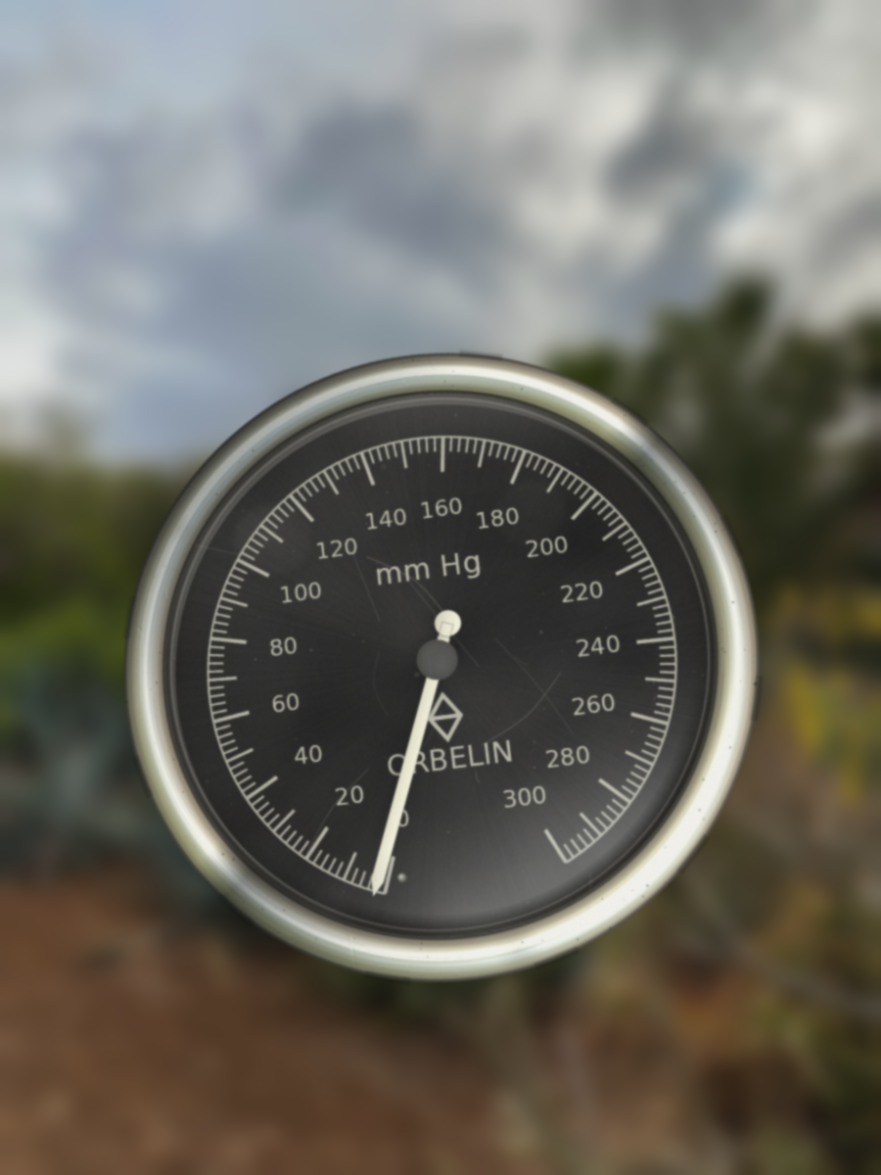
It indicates 2 mmHg
